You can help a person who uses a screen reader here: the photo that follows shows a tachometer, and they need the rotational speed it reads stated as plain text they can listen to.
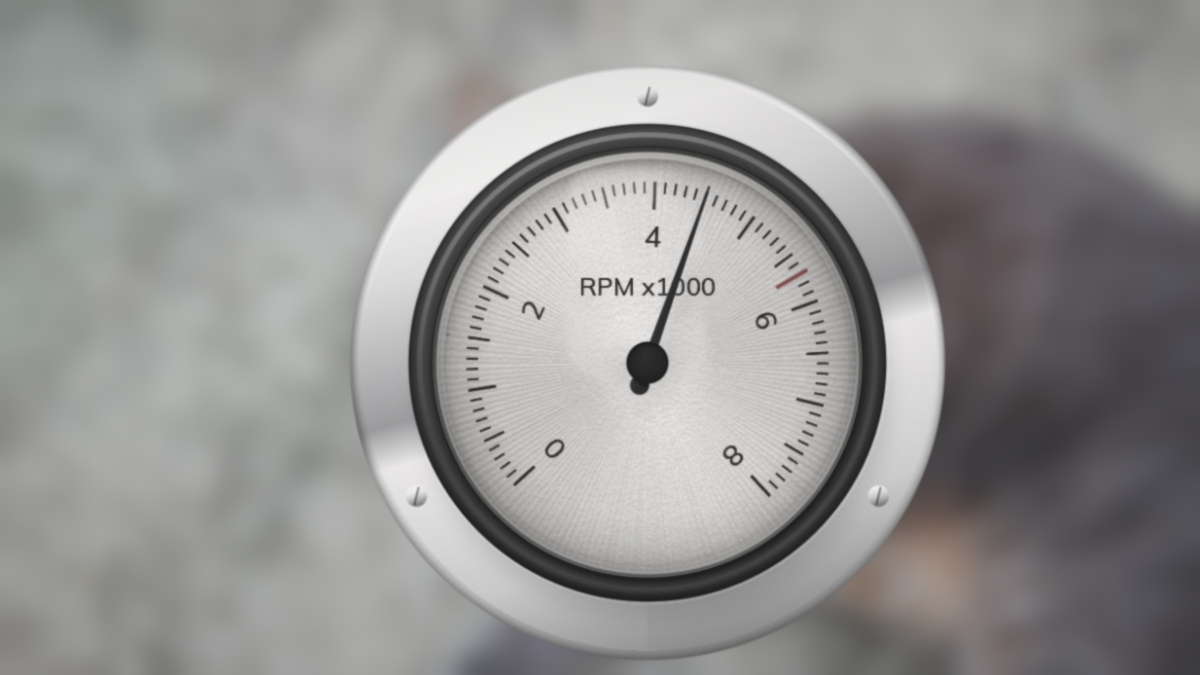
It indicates 4500 rpm
